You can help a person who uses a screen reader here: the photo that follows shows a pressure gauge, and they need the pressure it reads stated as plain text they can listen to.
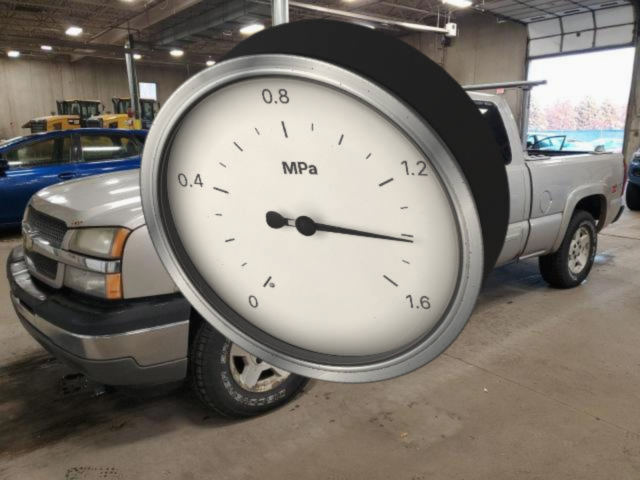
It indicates 1.4 MPa
